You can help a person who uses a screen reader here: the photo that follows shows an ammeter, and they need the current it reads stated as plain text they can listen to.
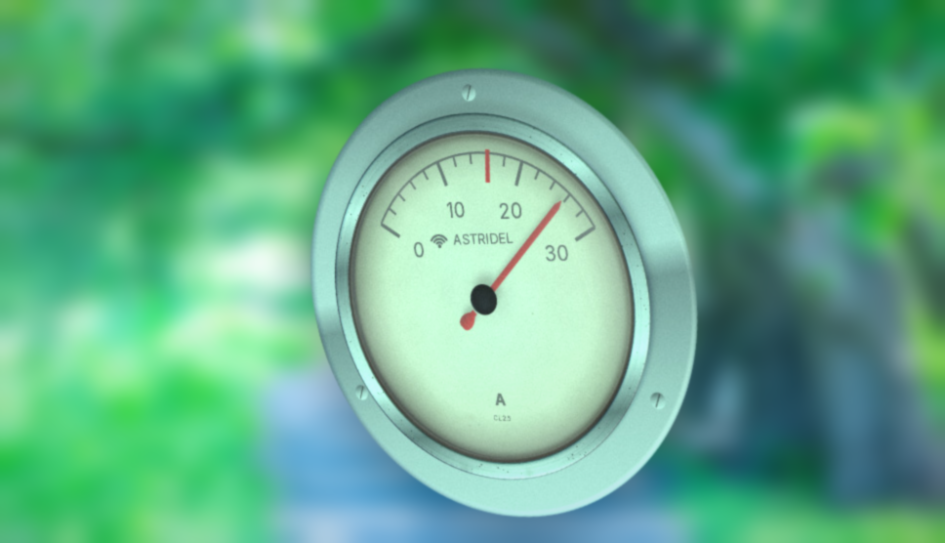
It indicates 26 A
